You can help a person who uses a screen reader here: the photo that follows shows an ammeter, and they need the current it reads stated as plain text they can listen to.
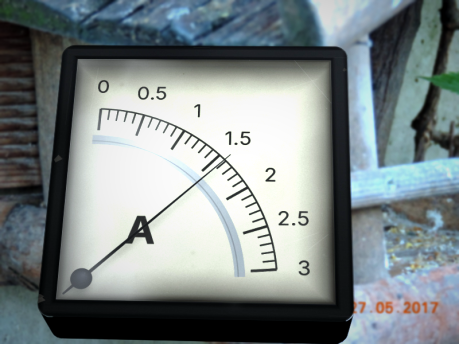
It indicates 1.6 A
